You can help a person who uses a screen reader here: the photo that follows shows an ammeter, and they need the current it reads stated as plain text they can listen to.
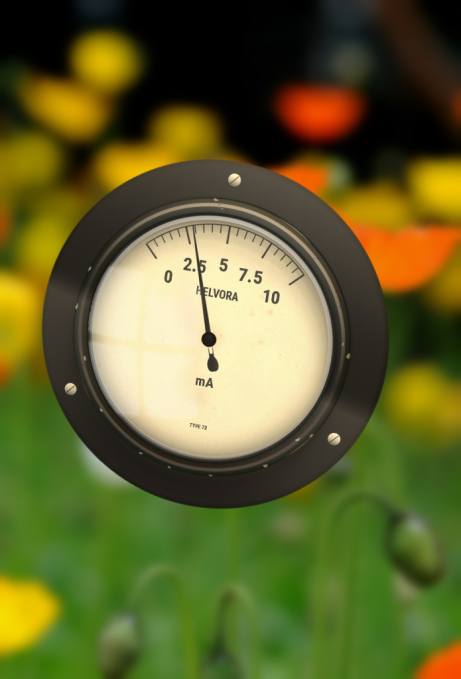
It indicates 3 mA
